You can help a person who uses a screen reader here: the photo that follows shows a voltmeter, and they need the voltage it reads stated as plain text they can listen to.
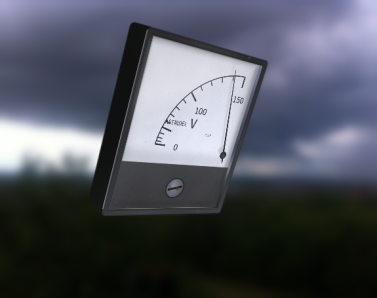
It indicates 140 V
